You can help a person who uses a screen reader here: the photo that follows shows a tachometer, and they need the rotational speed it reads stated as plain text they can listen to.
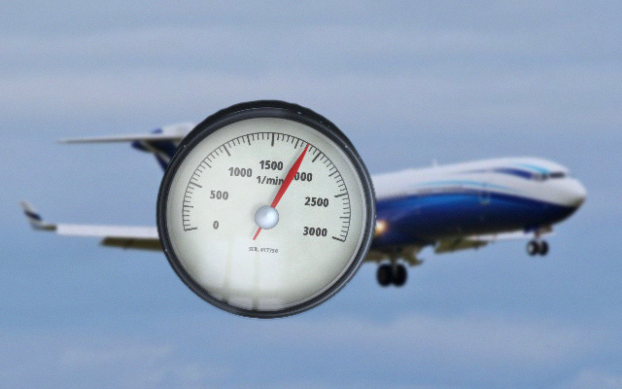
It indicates 1850 rpm
